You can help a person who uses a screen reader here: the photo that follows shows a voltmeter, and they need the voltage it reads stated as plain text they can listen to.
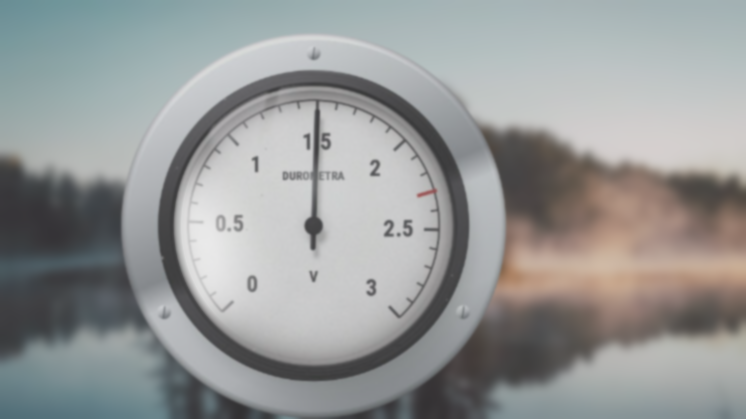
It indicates 1.5 V
